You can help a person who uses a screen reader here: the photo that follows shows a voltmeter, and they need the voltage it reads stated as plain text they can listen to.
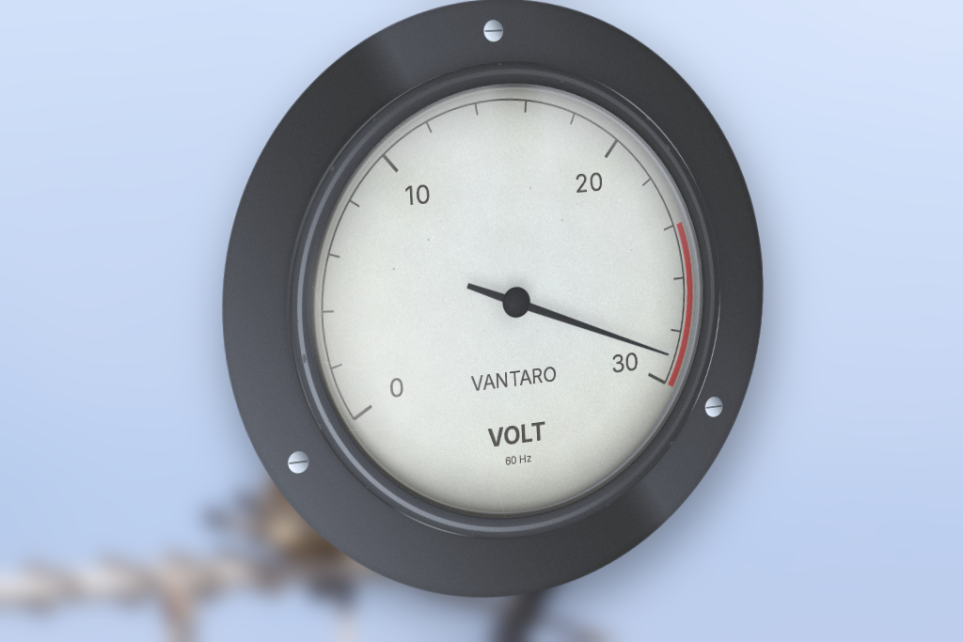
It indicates 29 V
